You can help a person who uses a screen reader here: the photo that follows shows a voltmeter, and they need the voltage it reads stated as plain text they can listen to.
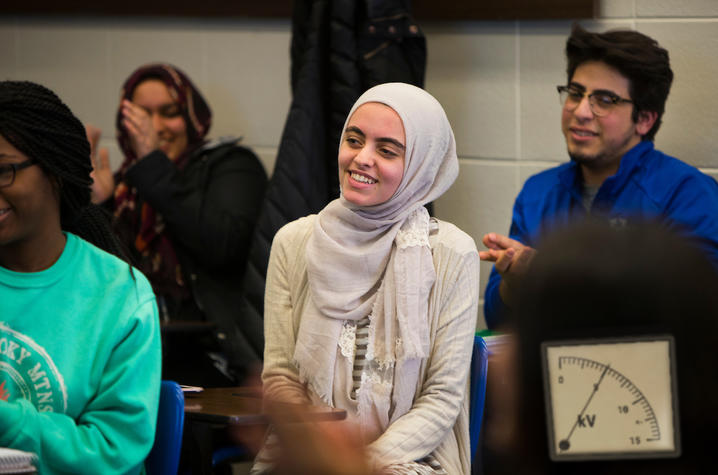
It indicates 5 kV
